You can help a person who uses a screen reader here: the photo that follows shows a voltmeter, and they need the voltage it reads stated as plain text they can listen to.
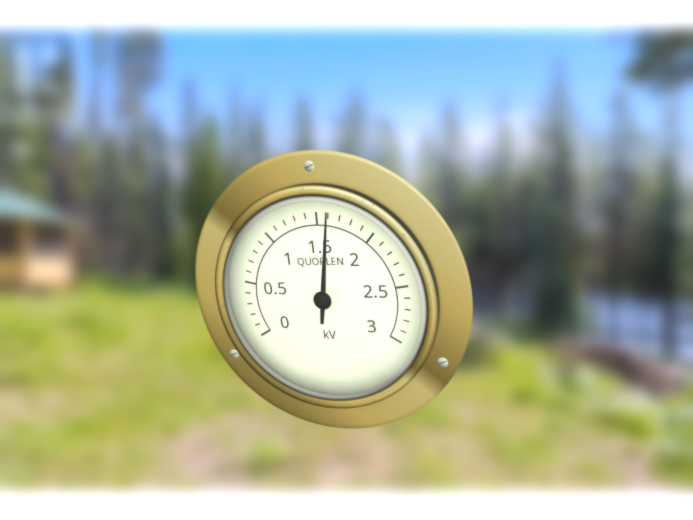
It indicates 1.6 kV
